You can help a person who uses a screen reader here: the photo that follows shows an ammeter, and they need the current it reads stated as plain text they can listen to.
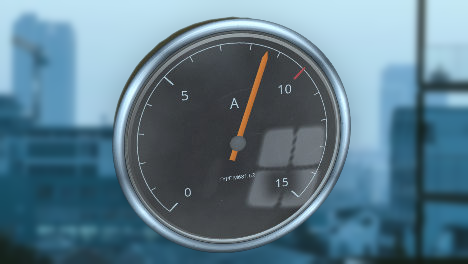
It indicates 8.5 A
